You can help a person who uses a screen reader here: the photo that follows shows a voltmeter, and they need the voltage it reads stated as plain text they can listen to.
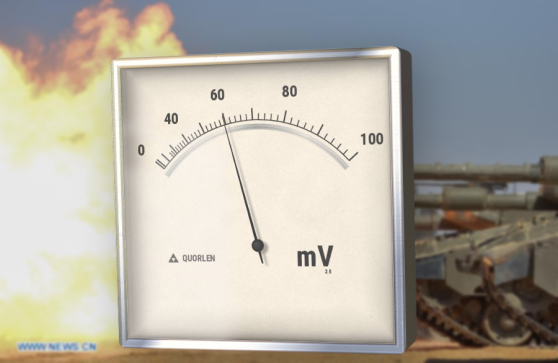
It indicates 60 mV
